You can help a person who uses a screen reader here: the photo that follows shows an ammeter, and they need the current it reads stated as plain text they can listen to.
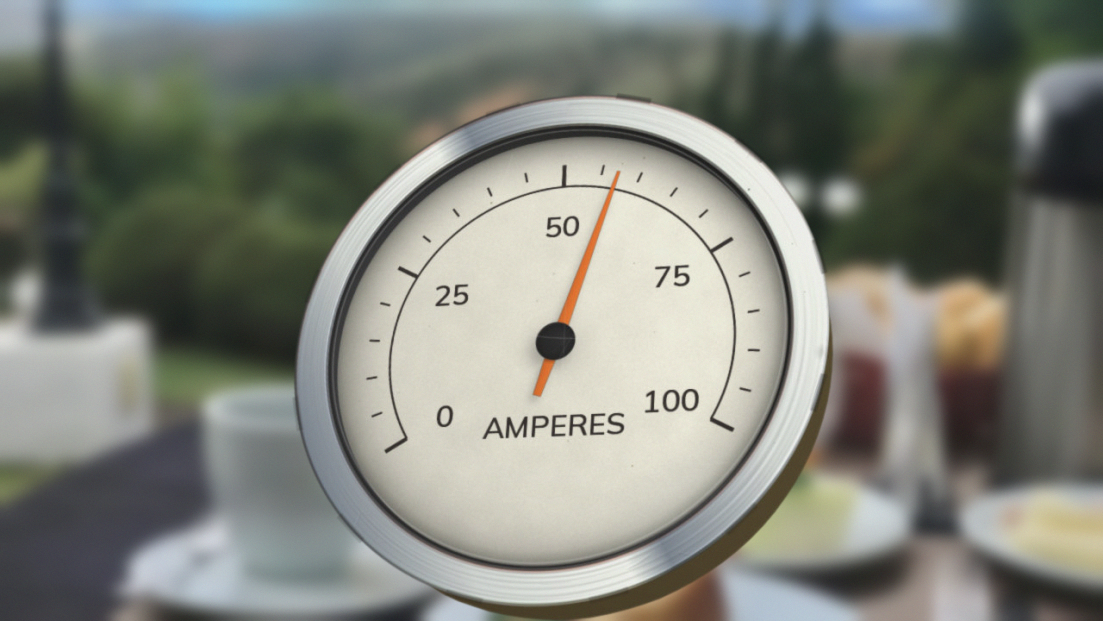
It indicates 57.5 A
